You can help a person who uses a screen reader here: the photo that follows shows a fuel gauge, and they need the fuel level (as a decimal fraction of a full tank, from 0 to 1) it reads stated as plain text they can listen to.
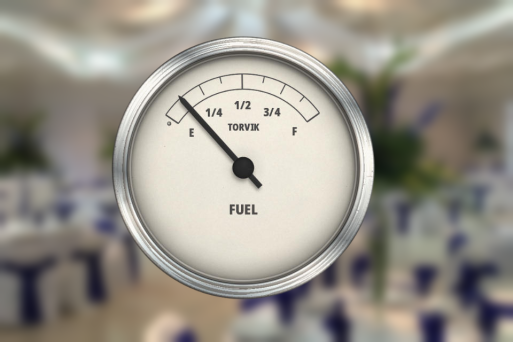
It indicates 0.125
